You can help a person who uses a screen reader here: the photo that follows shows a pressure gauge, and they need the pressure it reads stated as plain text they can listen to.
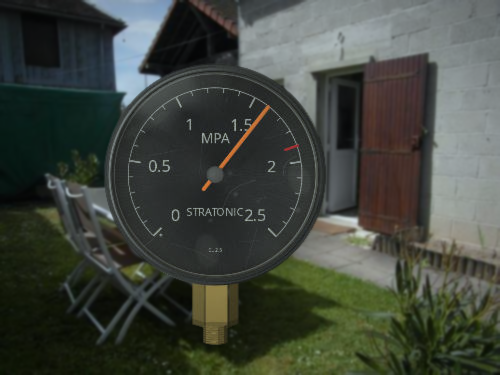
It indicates 1.6 MPa
